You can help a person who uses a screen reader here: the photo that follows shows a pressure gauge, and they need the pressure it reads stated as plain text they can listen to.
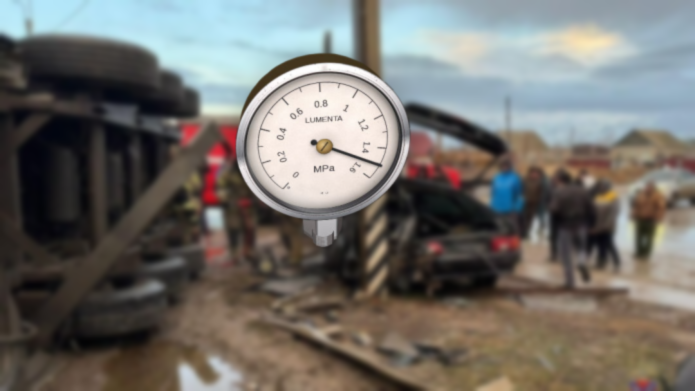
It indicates 1.5 MPa
